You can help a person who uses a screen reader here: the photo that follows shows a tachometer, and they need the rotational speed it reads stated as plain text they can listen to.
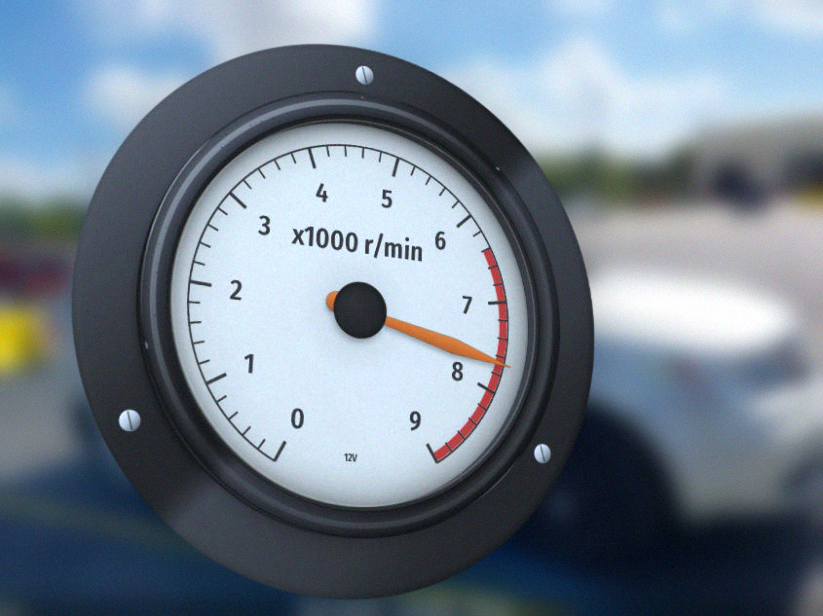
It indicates 7700 rpm
